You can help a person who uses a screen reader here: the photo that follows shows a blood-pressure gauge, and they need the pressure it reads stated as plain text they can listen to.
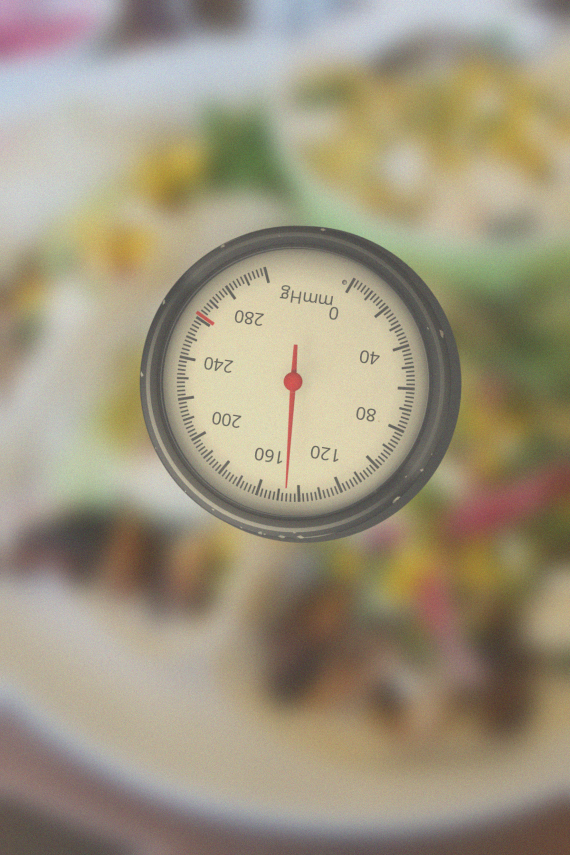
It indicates 146 mmHg
